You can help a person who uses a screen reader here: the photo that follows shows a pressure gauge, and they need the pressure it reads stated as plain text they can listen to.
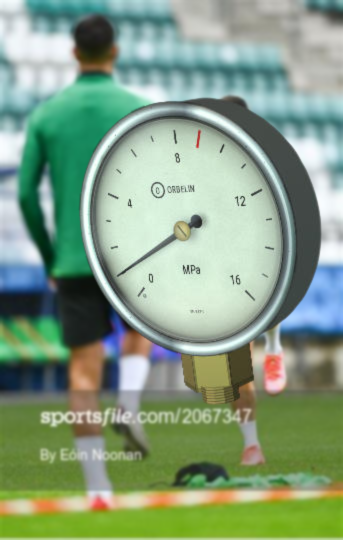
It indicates 1 MPa
